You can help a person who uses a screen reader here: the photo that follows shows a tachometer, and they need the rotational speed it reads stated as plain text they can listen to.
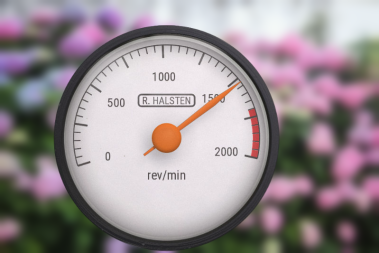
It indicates 1525 rpm
